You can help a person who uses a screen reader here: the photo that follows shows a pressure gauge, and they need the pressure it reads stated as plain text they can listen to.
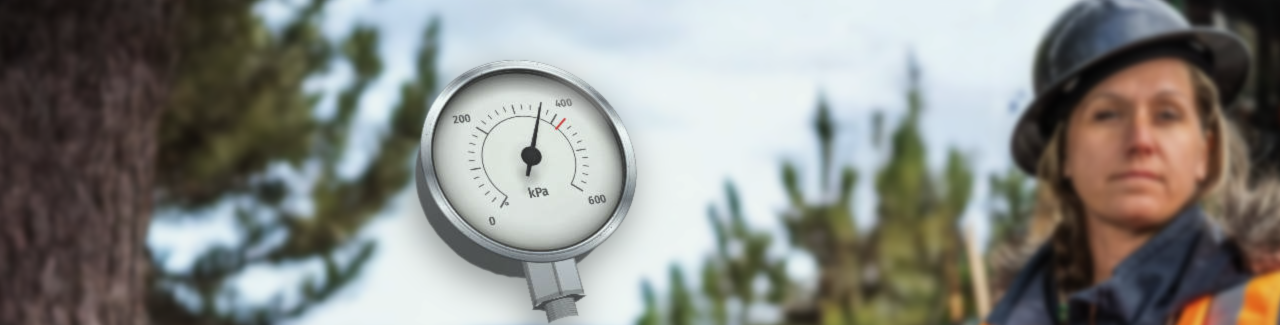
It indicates 360 kPa
